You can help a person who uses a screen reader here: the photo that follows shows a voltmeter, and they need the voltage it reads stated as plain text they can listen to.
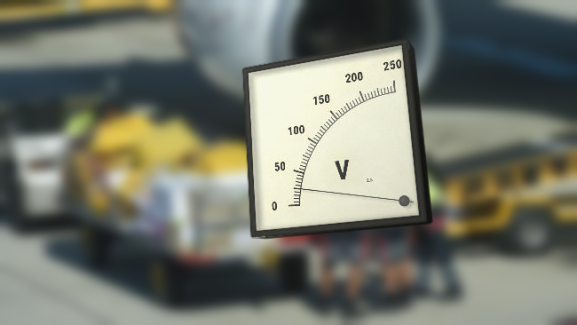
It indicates 25 V
